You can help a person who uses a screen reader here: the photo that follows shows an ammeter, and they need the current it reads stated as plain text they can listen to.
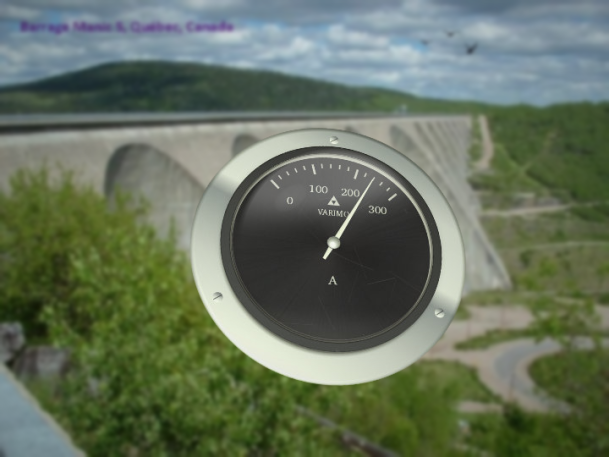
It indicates 240 A
